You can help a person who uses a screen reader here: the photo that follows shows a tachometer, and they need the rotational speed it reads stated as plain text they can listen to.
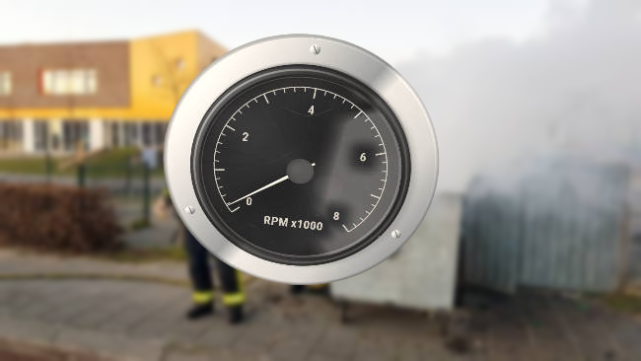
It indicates 200 rpm
